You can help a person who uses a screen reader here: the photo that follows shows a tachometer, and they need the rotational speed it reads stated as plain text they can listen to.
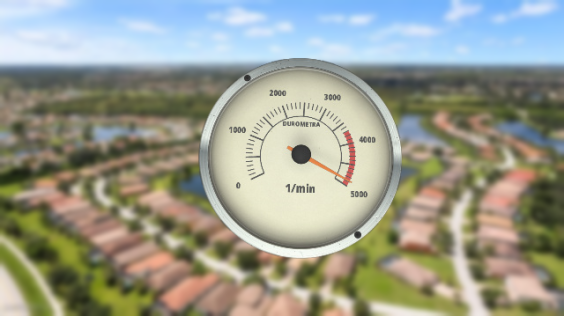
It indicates 4900 rpm
